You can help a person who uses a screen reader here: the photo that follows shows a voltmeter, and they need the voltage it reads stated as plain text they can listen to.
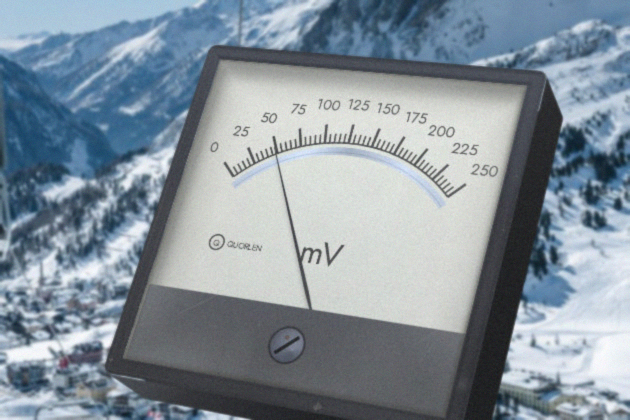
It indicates 50 mV
